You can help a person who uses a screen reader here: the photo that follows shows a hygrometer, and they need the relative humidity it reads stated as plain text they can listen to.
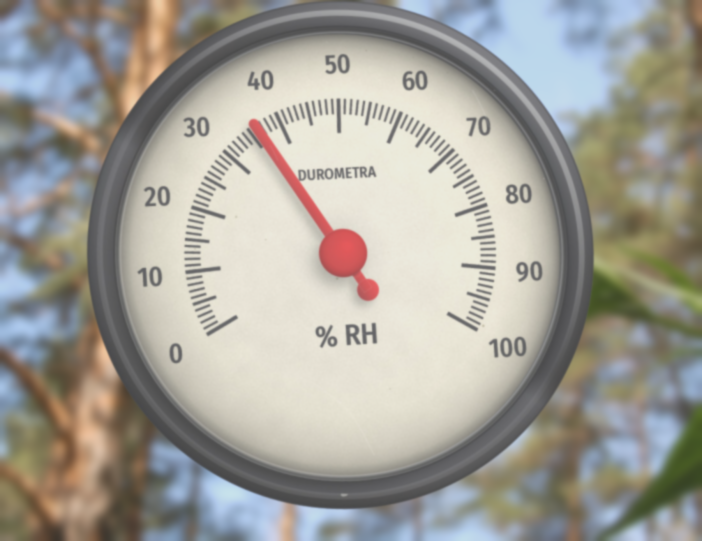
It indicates 36 %
